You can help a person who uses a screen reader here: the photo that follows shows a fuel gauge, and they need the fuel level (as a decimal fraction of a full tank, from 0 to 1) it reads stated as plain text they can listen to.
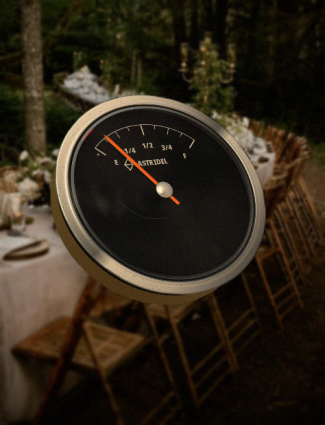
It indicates 0.125
